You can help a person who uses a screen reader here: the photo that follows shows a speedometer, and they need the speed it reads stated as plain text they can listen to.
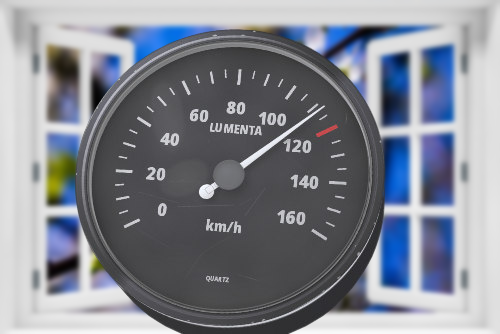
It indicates 112.5 km/h
